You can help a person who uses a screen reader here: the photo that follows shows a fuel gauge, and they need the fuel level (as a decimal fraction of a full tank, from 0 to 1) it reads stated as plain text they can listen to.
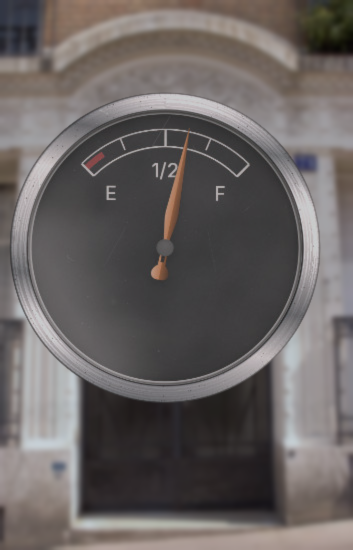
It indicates 0.625
